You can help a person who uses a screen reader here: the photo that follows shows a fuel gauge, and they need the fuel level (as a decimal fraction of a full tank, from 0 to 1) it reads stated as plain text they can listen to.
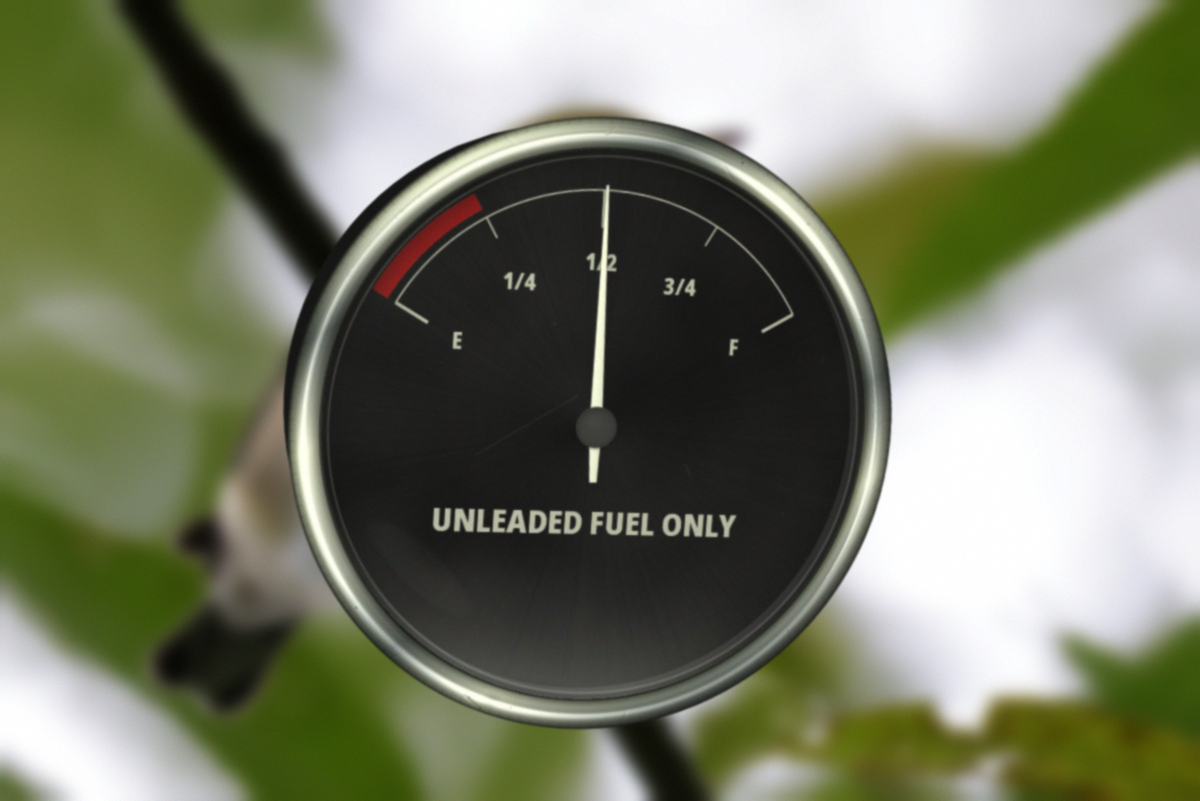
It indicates 0.5
